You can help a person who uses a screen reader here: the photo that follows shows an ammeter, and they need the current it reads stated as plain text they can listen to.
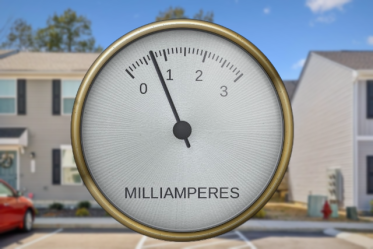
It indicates 0.7 mA
